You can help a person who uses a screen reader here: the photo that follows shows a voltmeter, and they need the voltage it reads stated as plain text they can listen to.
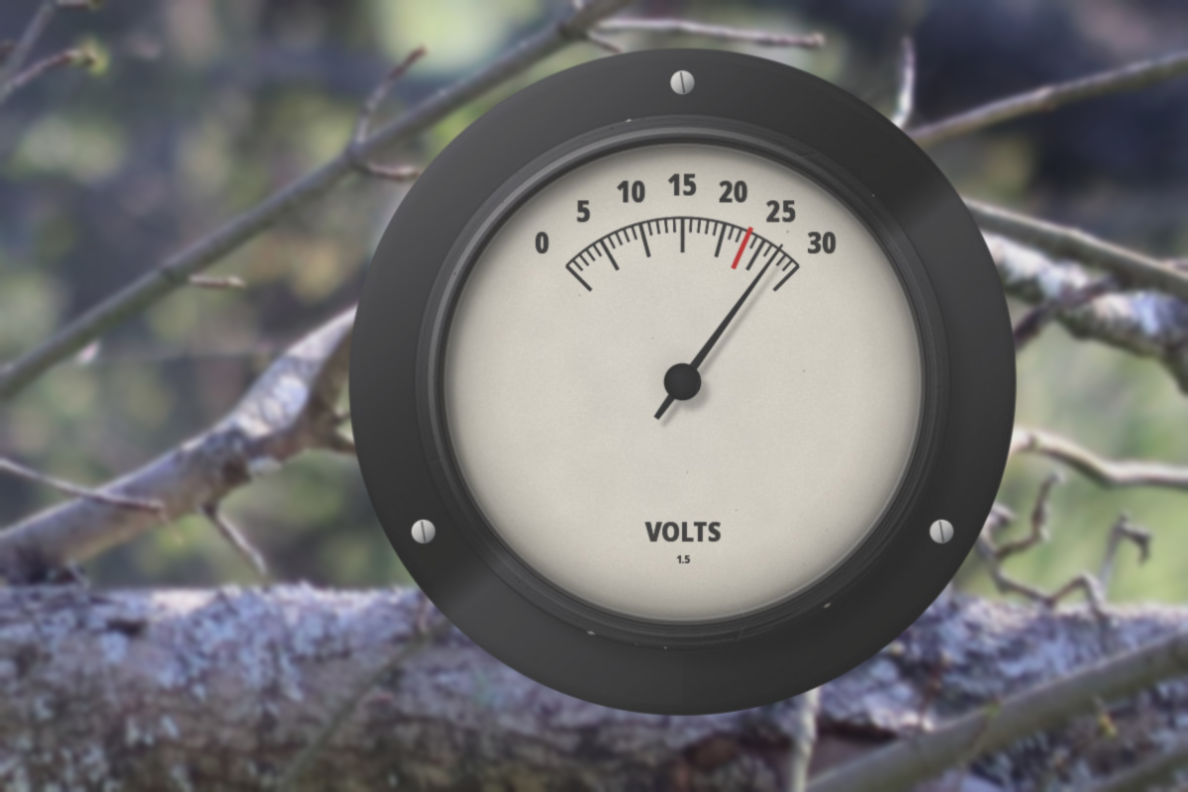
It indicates 27 V
